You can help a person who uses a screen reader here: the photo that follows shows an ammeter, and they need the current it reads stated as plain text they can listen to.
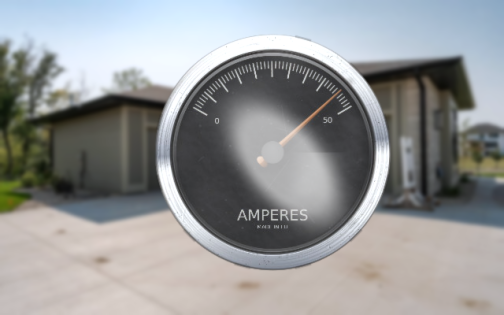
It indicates 45 A
